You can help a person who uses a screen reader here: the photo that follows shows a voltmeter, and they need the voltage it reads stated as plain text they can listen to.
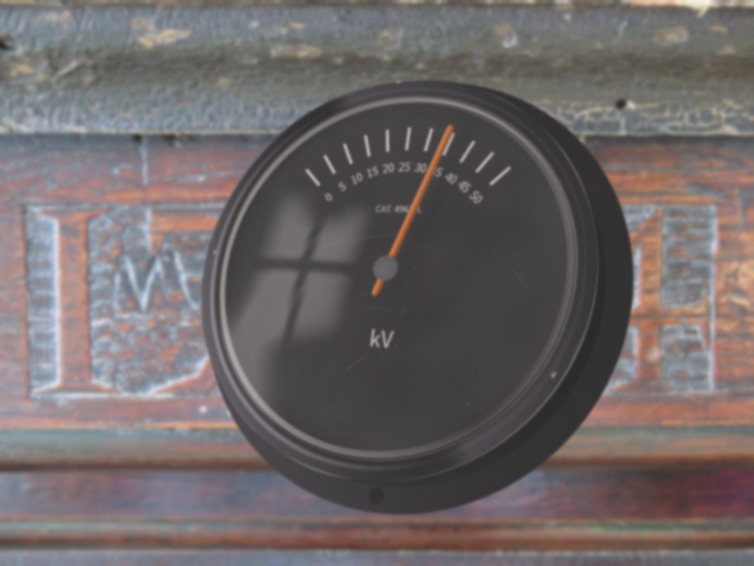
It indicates 35 kV
